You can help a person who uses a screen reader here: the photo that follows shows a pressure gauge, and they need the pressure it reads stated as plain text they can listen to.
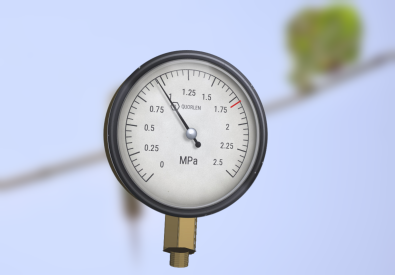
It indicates 0.95 MPa
